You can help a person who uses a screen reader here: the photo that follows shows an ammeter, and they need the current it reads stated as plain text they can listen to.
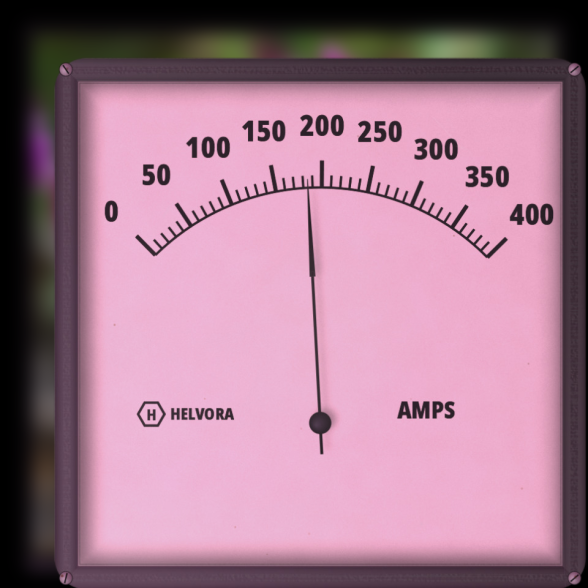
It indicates 185 A
